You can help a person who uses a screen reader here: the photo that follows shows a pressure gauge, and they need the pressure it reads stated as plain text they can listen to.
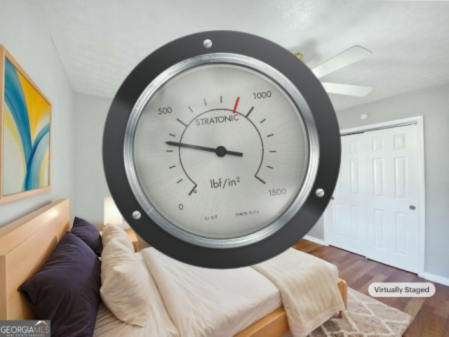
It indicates 350 psi
